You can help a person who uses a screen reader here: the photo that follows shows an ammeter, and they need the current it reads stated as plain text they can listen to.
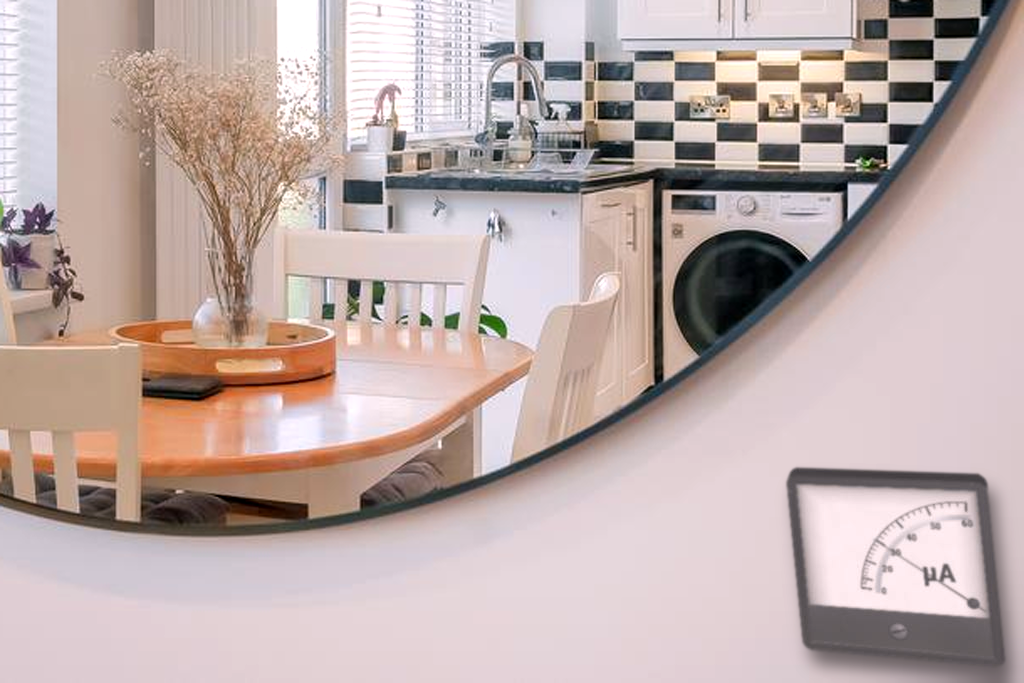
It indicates 30 µA
